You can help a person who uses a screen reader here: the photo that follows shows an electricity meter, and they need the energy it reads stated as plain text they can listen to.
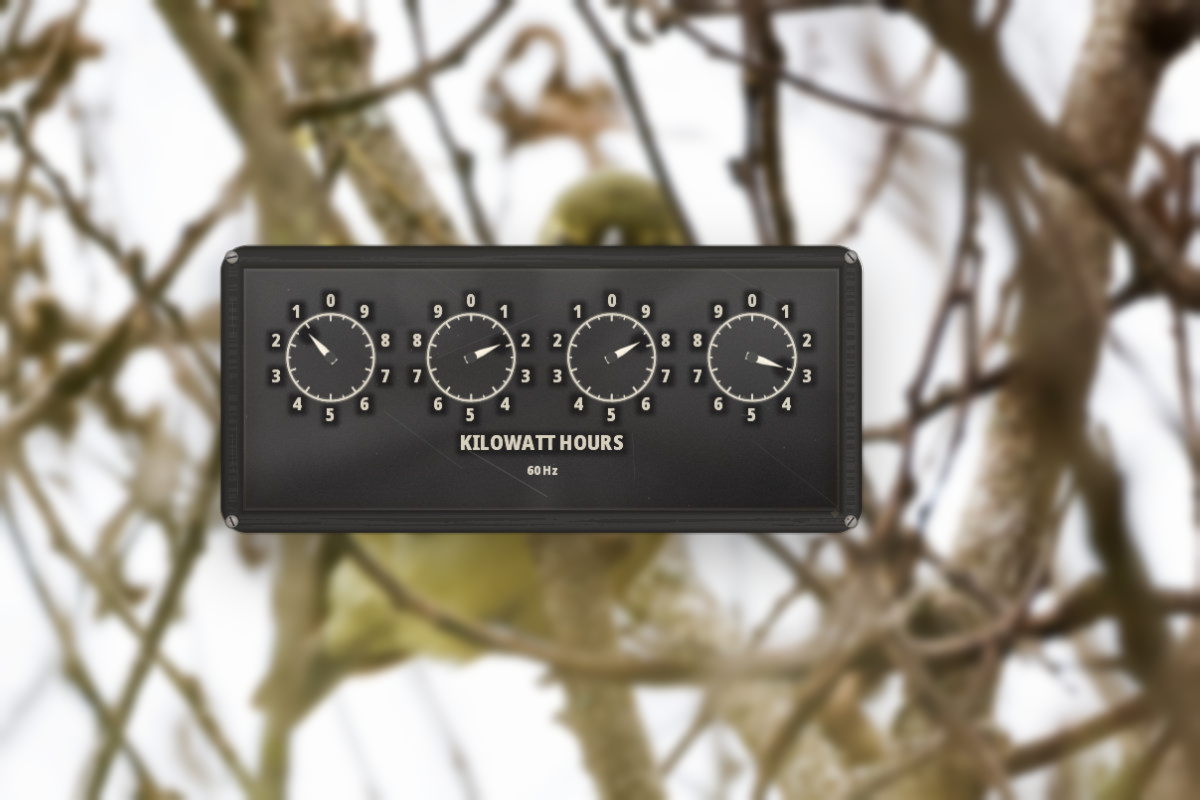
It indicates 1183 kWh
